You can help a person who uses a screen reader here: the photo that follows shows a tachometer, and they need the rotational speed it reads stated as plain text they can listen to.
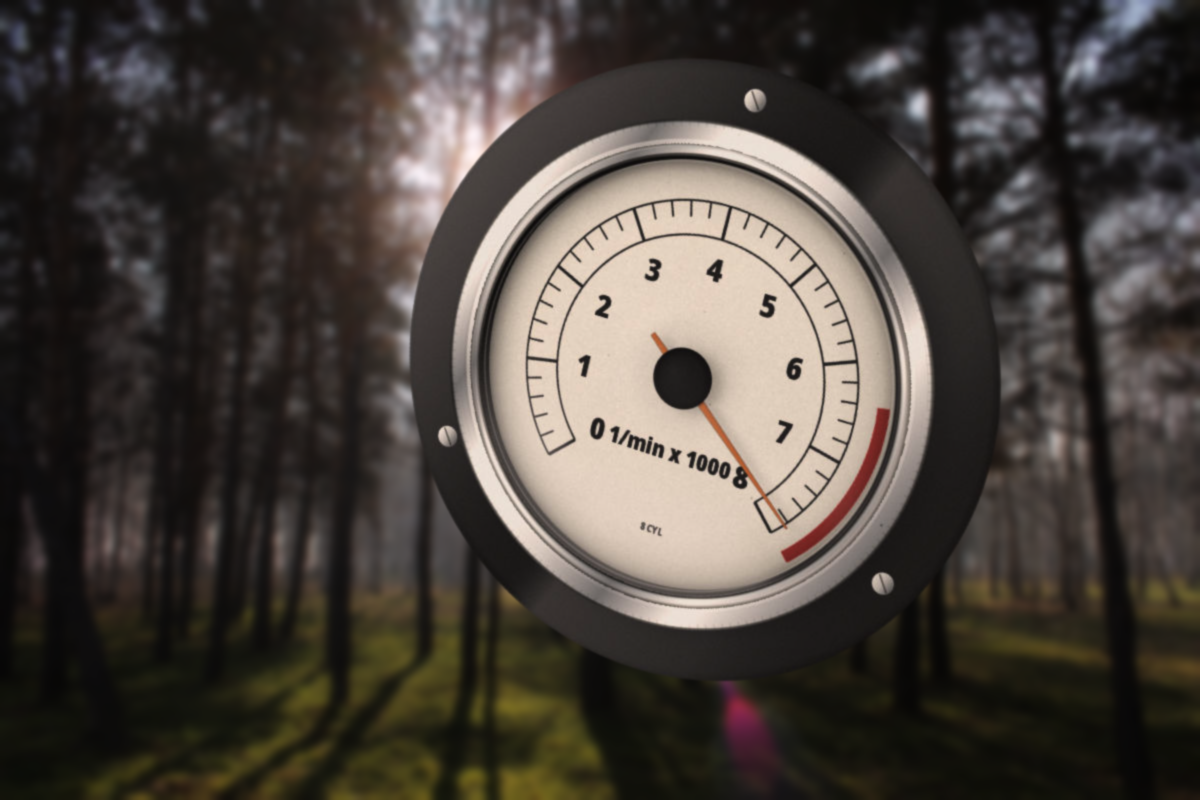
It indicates 7800 rpm
